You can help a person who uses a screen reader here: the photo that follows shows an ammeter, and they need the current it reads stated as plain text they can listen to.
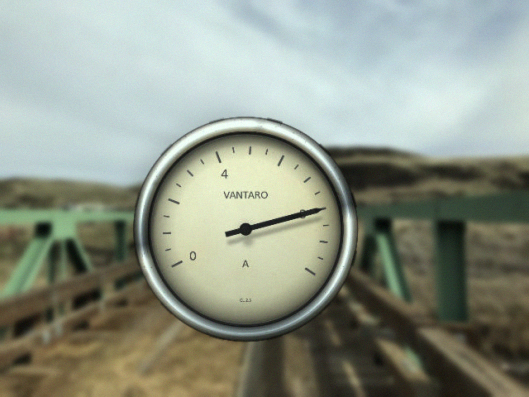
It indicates 8 A
